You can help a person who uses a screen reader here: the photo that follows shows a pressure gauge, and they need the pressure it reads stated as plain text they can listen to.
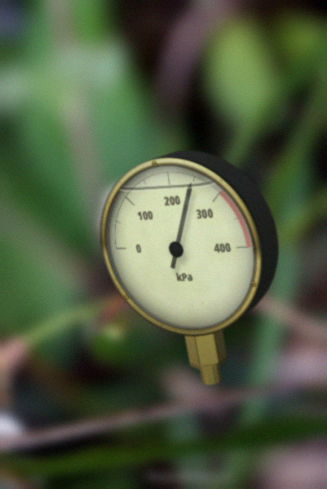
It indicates 250 kPa
